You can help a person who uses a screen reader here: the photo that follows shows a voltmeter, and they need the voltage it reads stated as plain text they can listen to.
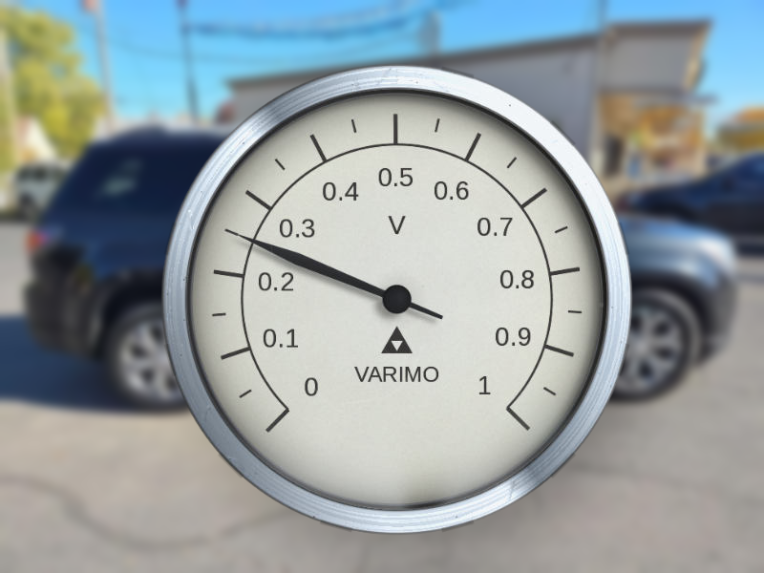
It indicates 0.25 V
